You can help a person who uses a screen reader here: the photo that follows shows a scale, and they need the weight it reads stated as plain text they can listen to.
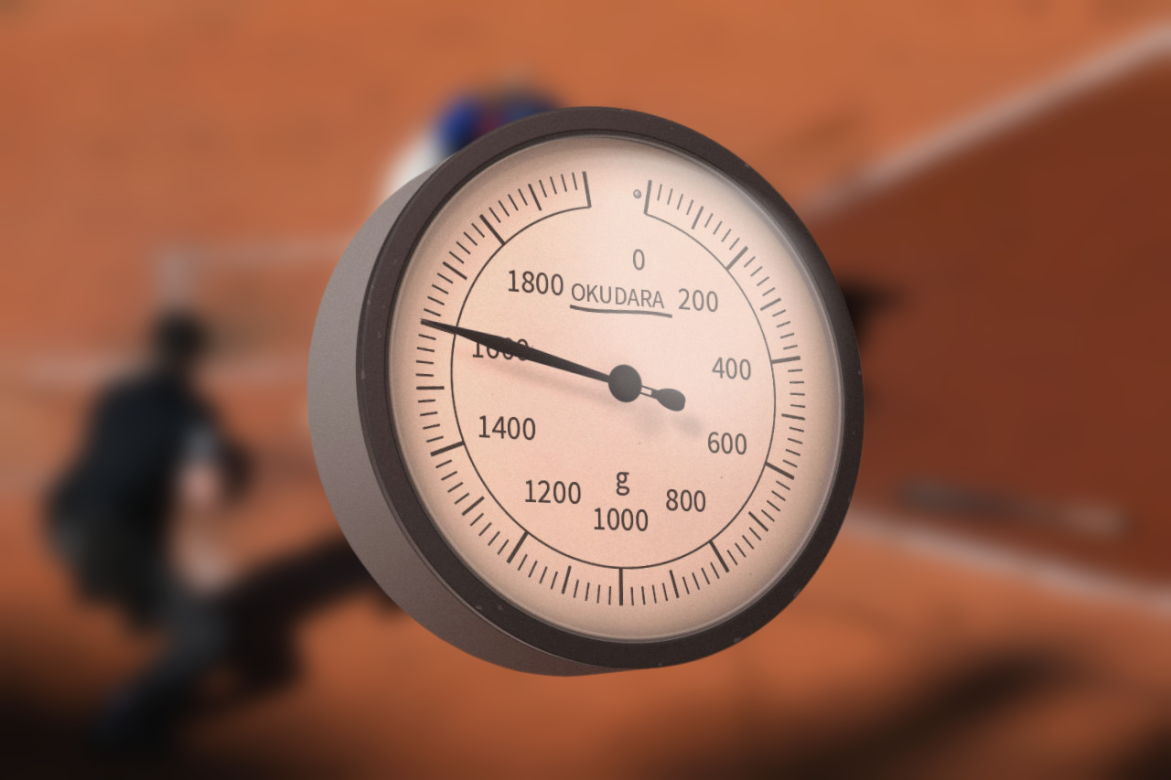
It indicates 1600 g
